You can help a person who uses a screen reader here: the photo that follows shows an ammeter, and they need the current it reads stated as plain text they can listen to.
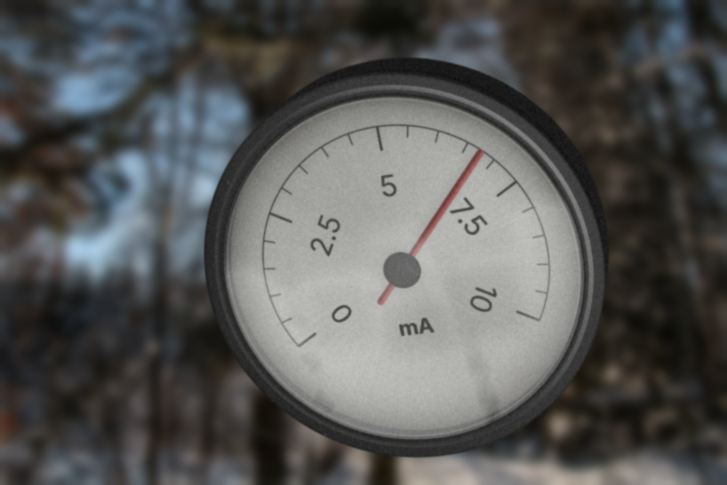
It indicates 6.75 mA
